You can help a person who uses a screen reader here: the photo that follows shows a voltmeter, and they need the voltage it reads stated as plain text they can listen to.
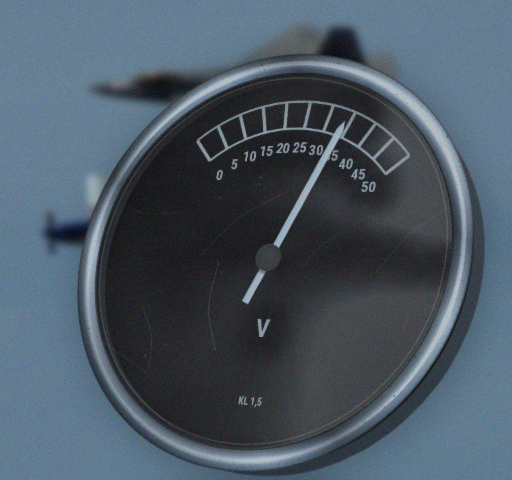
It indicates 35 V
